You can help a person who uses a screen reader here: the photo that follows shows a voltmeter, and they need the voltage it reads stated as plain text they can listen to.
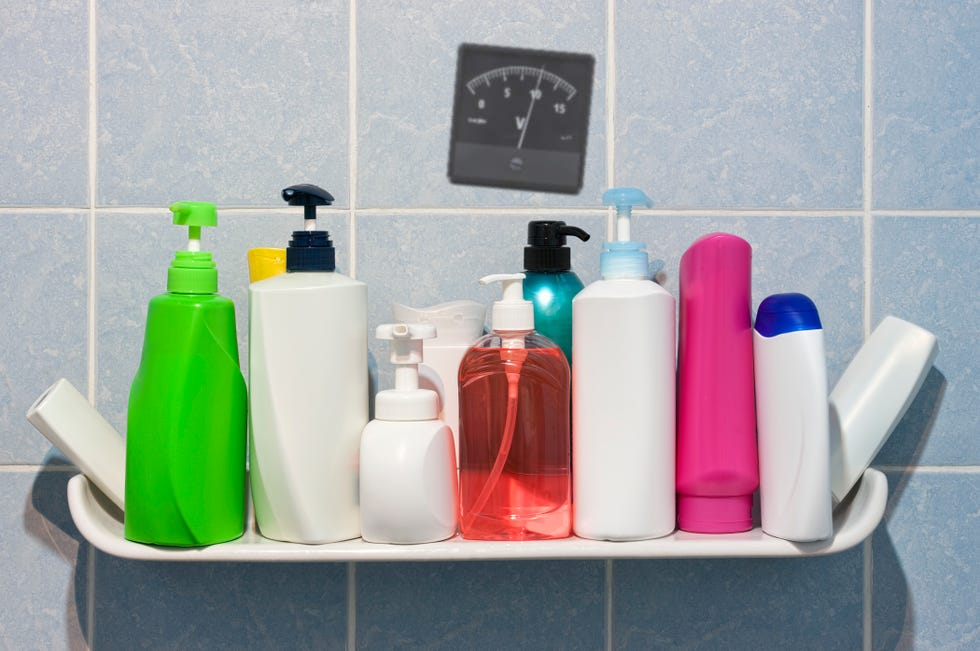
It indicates 10 V
